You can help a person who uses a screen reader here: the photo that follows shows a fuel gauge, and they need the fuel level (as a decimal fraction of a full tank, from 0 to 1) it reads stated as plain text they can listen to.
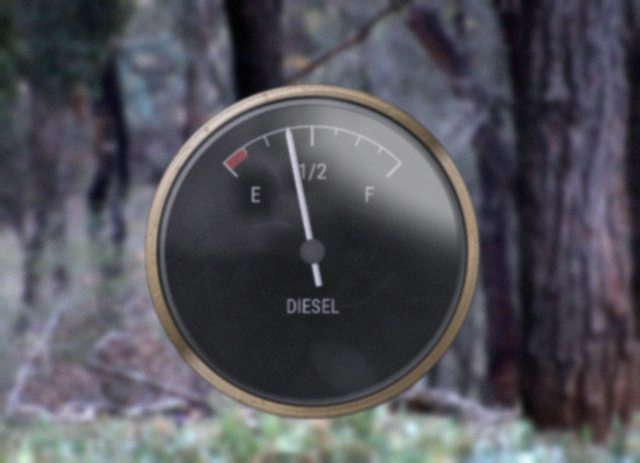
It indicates 0.375
